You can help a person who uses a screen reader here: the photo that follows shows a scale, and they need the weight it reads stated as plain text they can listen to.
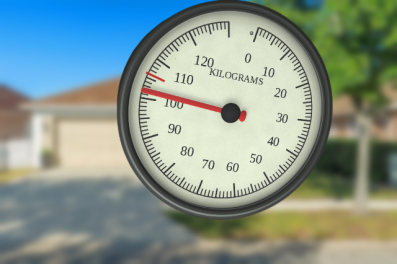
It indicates 102 kg
